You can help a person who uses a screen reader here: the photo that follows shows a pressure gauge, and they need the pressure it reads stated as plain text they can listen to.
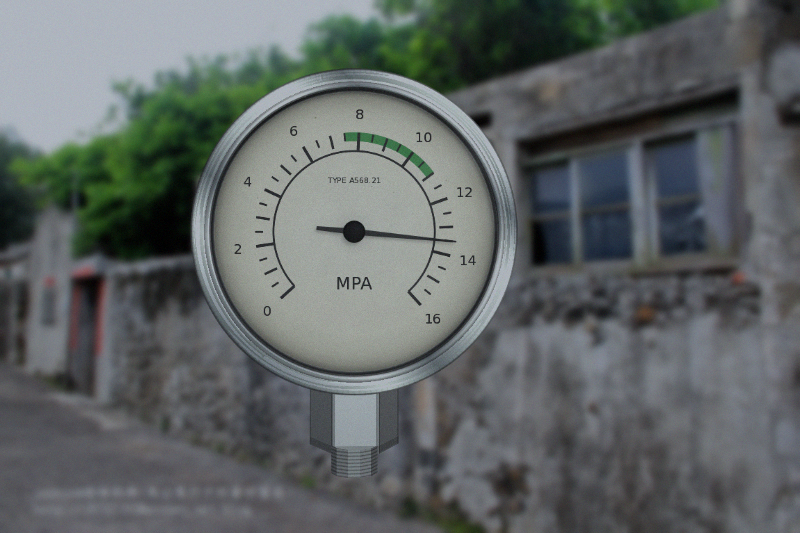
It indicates 13.5 MPa
